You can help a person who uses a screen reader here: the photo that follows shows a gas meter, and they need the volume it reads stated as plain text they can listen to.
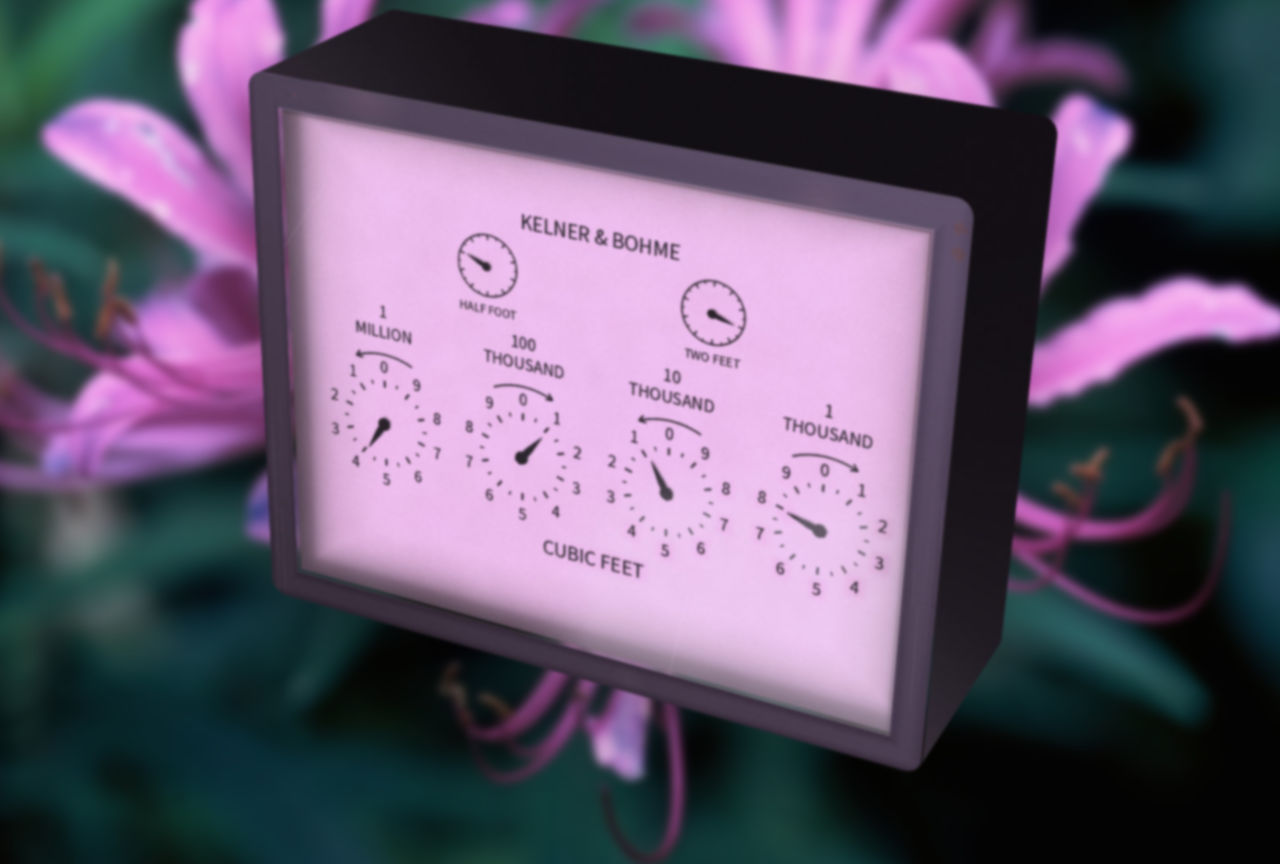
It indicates 410800 ft³
